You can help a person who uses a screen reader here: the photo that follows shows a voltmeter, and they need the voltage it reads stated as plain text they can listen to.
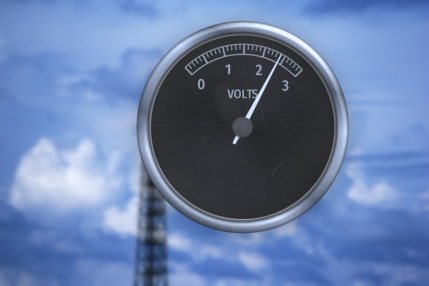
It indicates 2.4 V
